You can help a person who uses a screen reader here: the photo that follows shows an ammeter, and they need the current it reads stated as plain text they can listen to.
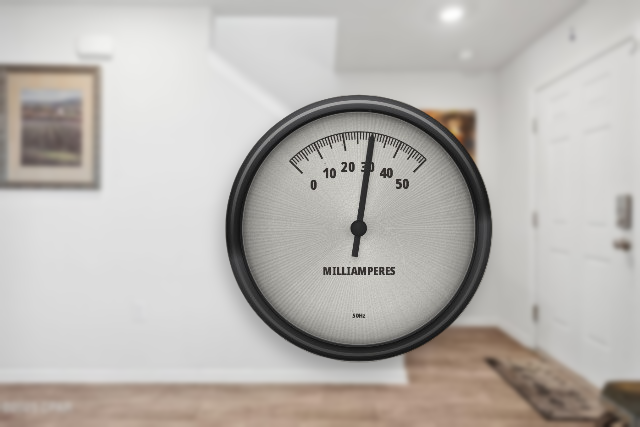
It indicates 30 mA
